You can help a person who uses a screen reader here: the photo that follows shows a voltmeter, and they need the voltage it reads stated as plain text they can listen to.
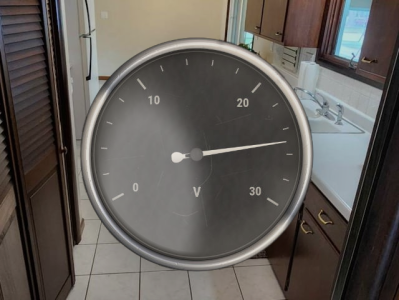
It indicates 25 V
